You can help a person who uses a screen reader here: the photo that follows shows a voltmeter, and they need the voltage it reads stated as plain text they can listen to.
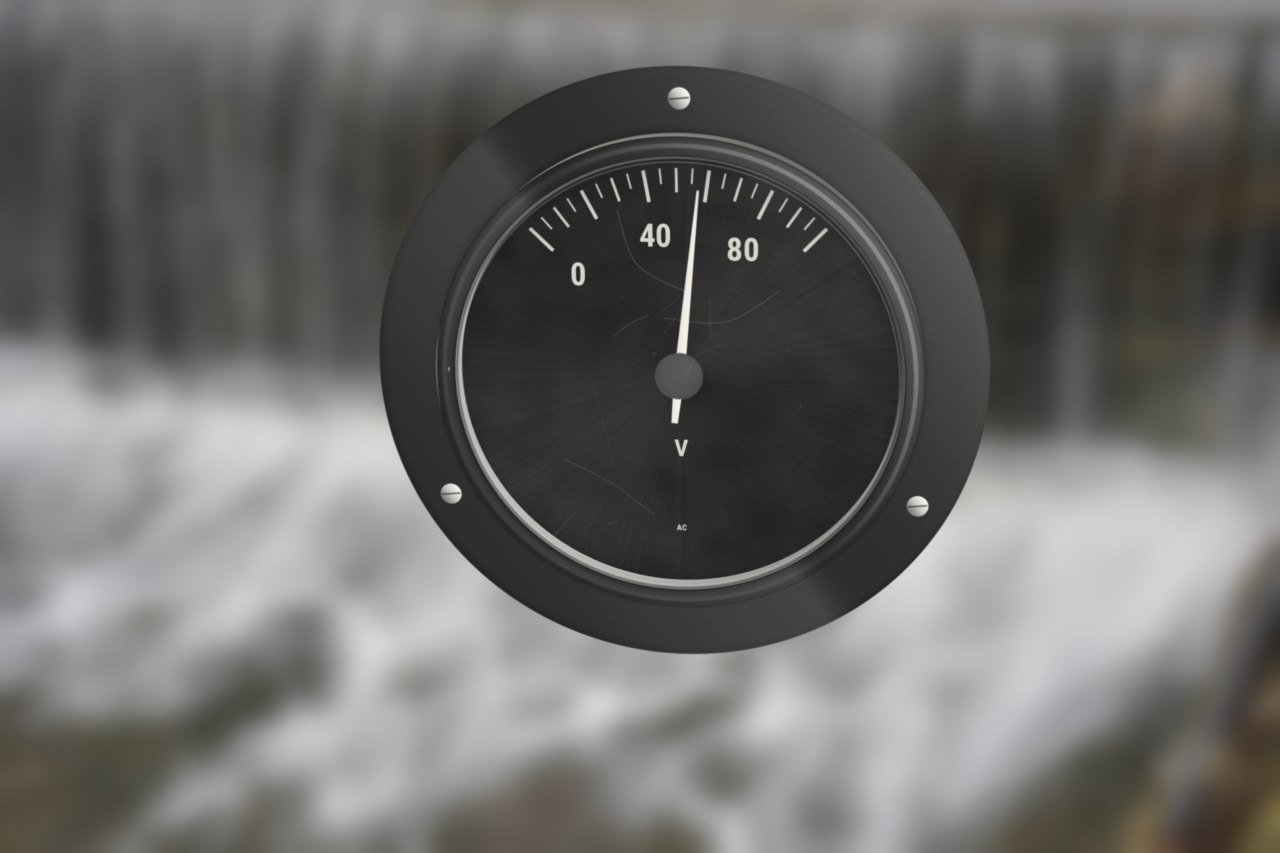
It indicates 57.5 V
